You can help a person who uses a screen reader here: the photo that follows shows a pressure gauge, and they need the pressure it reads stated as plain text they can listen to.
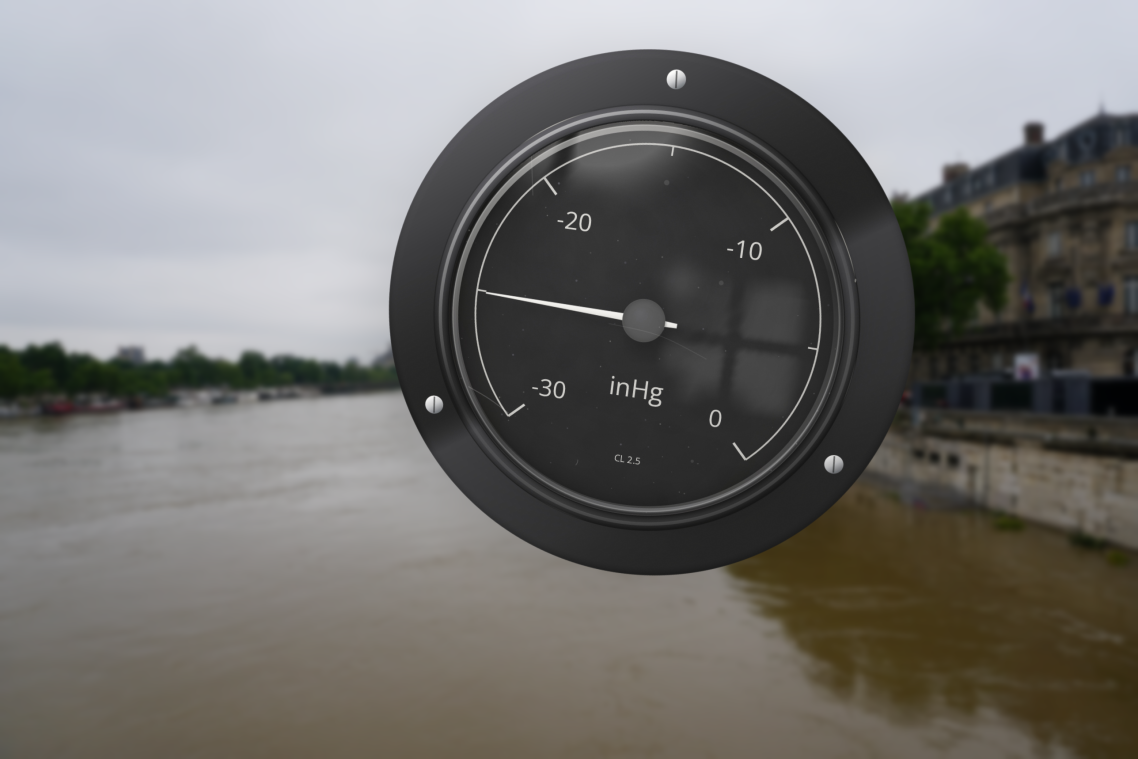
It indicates -25 inHg
